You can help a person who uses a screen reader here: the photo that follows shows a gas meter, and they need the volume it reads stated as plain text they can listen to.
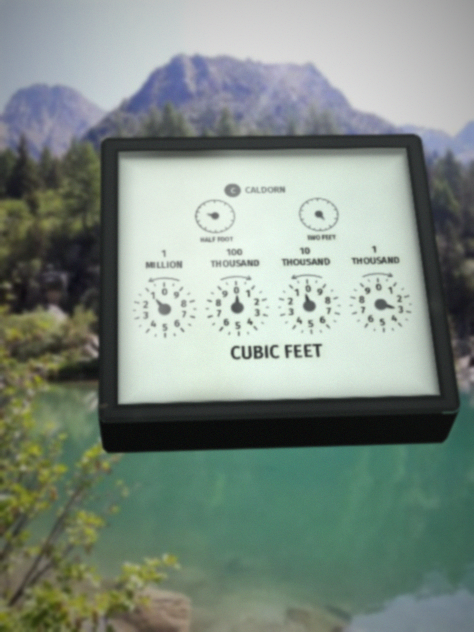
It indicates 100300 ft³
